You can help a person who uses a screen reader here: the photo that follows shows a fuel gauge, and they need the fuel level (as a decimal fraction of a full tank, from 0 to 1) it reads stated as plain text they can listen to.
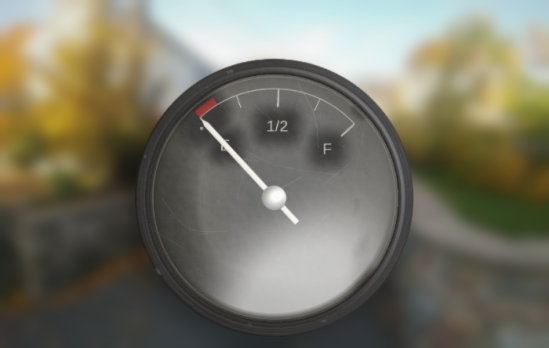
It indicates 0
